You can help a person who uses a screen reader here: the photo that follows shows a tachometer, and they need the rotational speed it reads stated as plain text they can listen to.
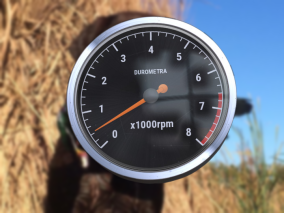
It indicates 400 rpm
